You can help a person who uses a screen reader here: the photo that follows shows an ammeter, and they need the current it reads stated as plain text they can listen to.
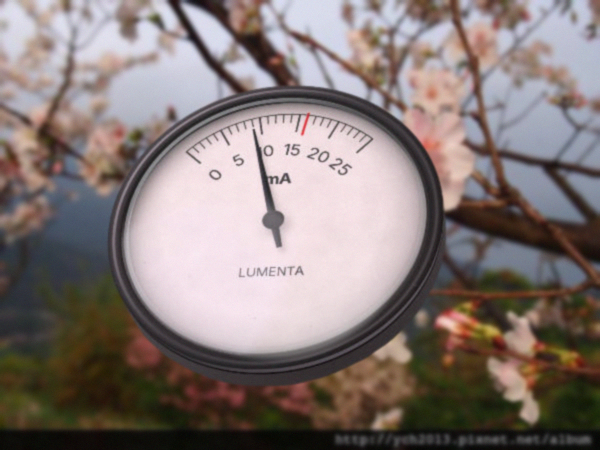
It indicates 9 mA
